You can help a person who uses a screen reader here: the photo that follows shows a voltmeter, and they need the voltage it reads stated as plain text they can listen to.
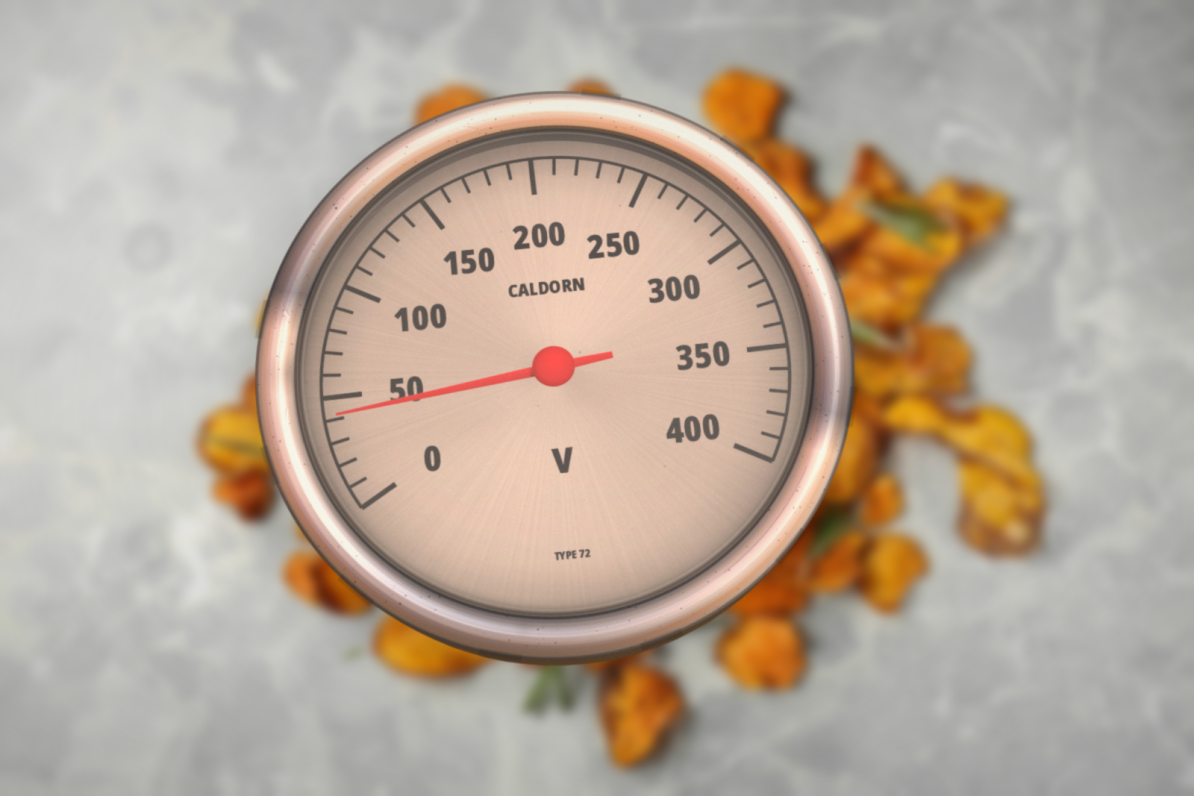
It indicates 40 V
